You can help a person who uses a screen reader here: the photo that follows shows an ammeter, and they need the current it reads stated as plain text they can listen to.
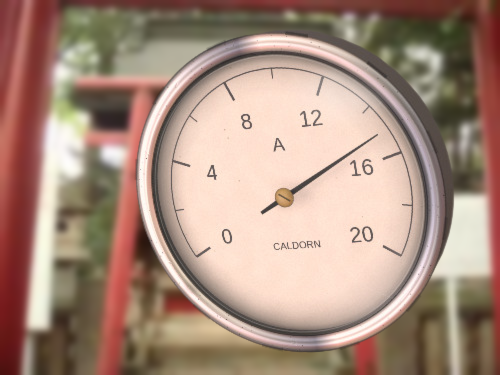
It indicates 15 A
